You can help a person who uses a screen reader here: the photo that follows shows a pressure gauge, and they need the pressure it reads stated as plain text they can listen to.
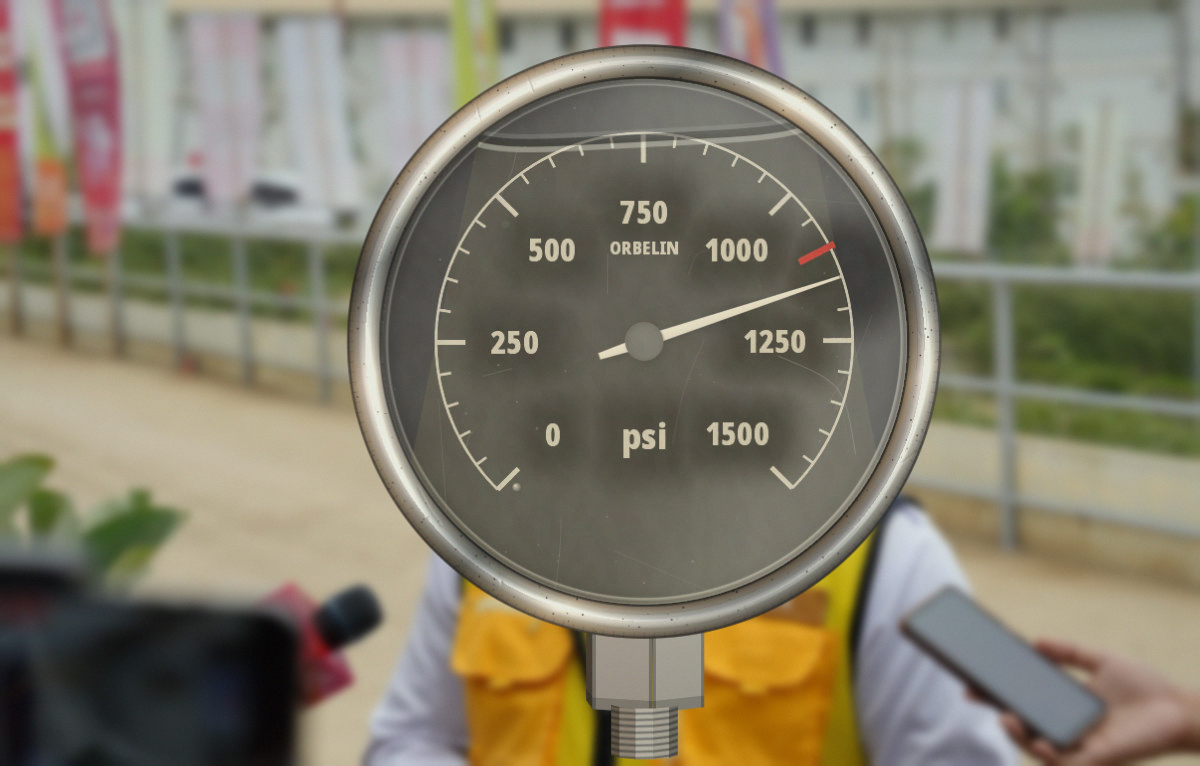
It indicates 1150 psi
